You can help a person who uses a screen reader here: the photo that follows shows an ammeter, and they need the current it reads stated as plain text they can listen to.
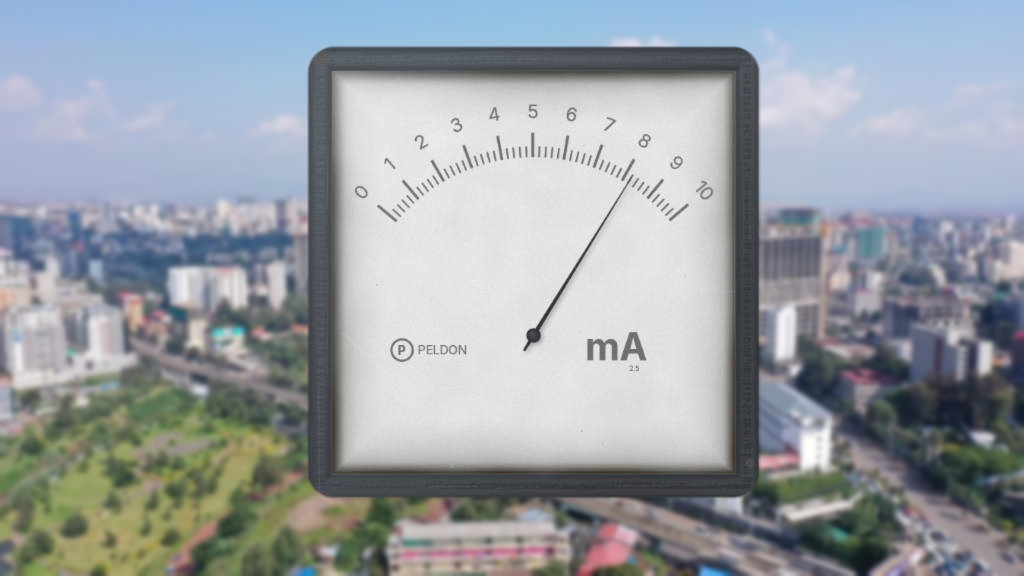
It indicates 8.2 mA
